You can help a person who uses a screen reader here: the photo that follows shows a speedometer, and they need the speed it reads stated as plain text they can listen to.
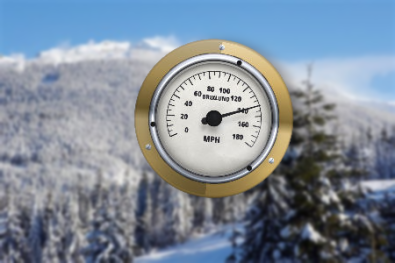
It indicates 140 mph
